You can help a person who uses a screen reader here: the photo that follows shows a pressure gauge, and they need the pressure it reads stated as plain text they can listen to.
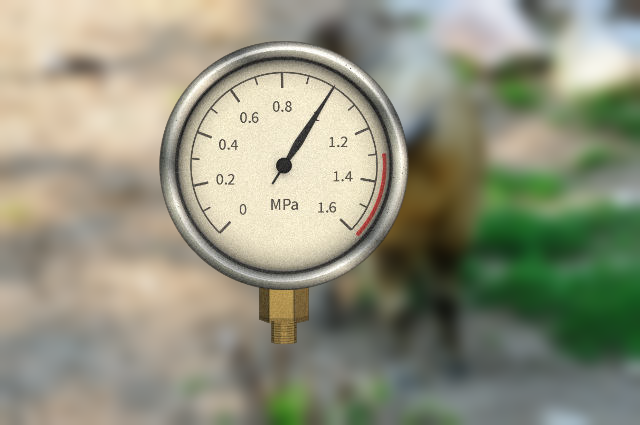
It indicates 1 MPa
